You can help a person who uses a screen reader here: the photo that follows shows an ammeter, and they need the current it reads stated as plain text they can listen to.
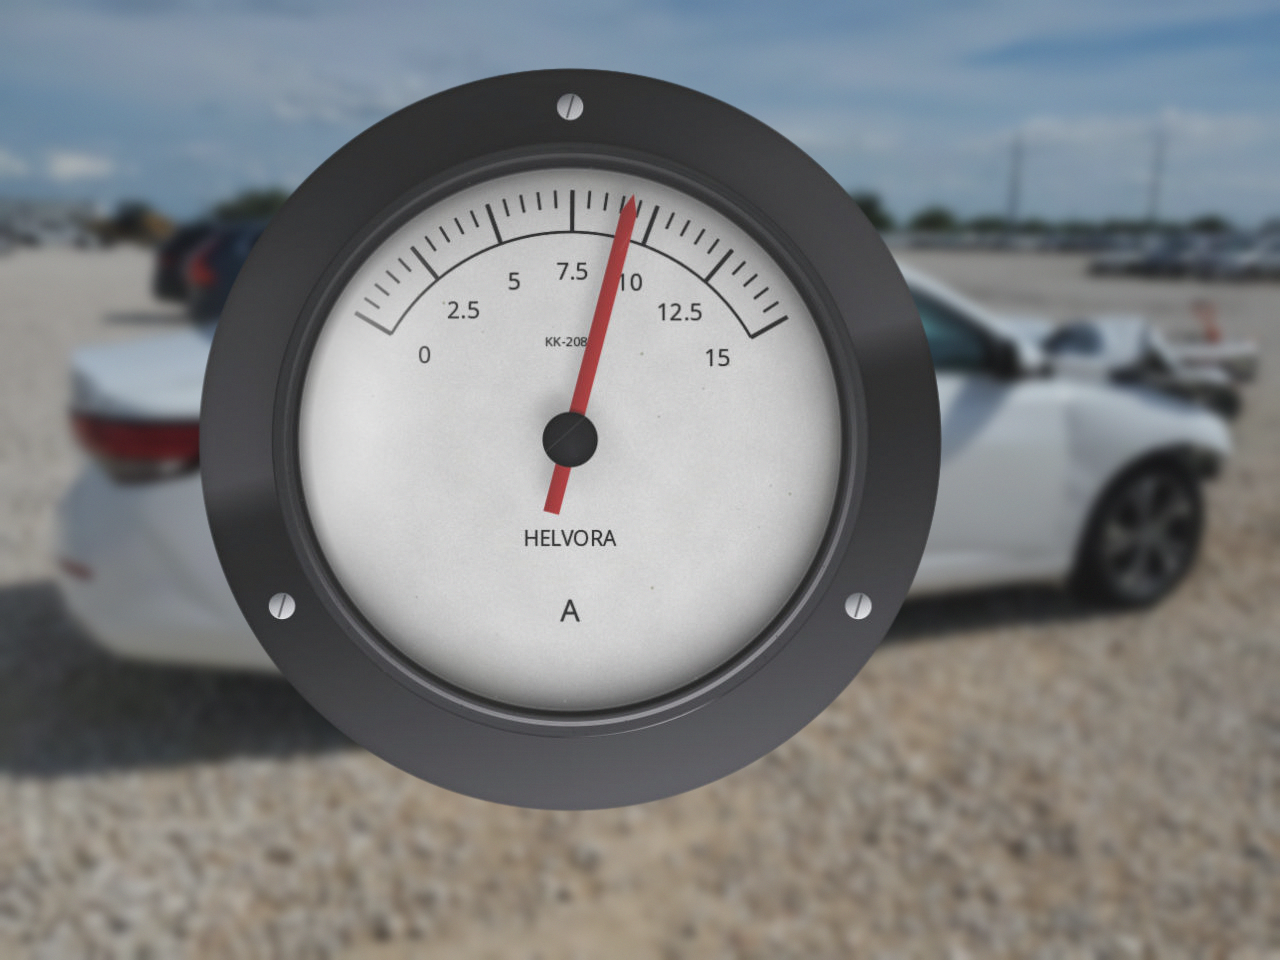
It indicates 9.25 A
